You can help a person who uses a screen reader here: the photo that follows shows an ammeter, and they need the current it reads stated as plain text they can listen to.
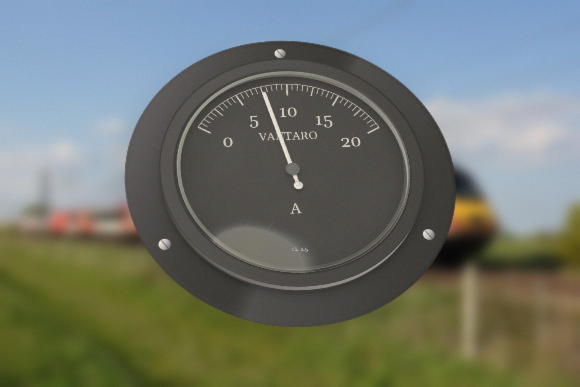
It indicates 7.5 A
